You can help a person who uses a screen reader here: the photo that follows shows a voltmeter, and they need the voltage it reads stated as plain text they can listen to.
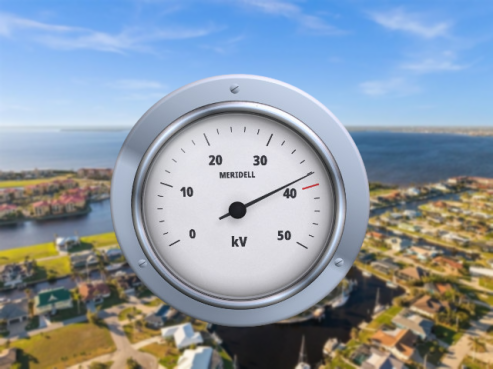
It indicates 38 kV
